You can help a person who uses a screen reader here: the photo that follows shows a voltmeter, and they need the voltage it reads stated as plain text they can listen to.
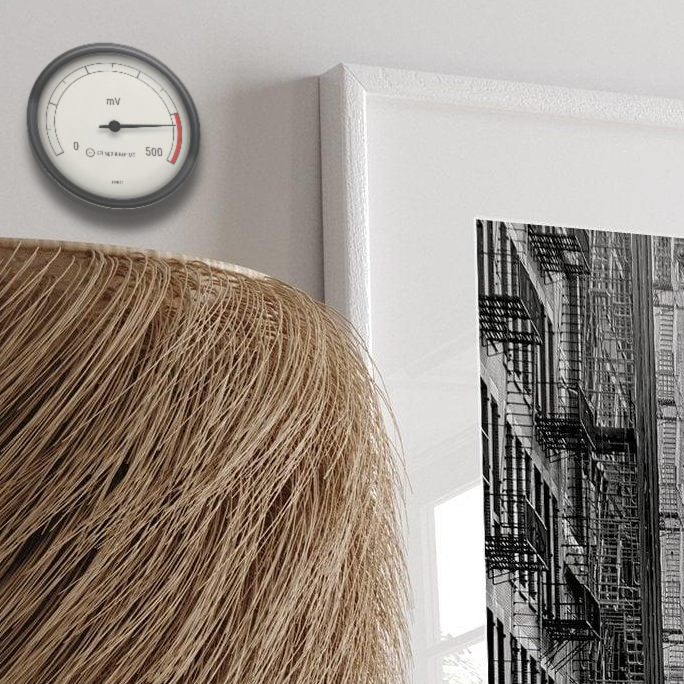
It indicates 425 mV
